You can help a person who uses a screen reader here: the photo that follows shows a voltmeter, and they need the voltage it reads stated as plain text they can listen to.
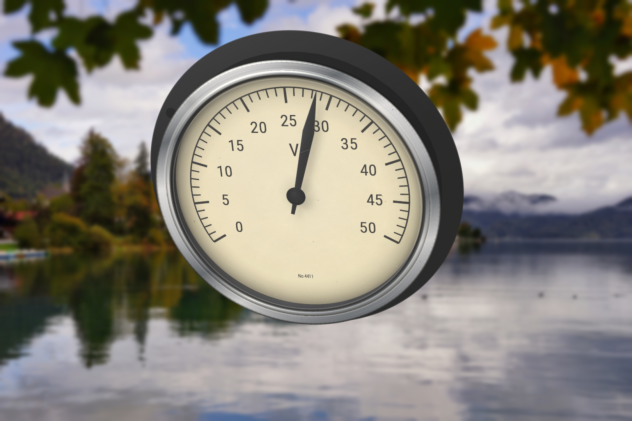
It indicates 28.5 V
